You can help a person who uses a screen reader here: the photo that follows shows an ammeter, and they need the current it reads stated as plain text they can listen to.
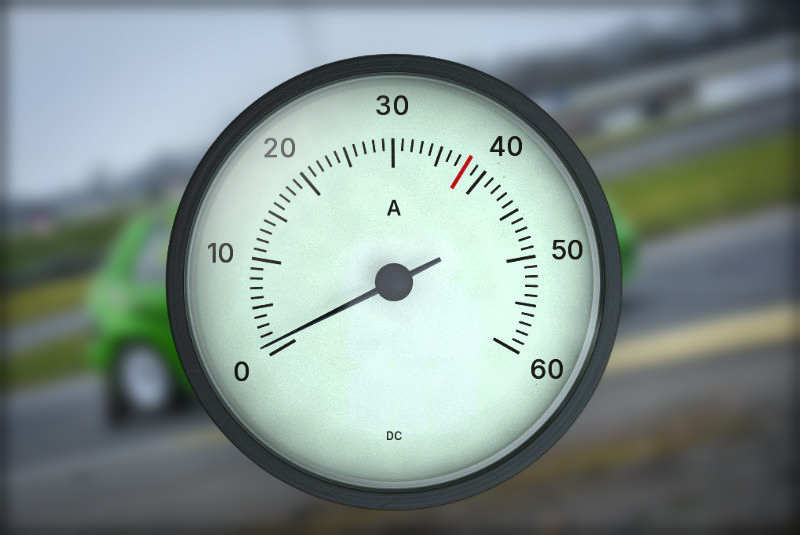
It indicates 1 A
